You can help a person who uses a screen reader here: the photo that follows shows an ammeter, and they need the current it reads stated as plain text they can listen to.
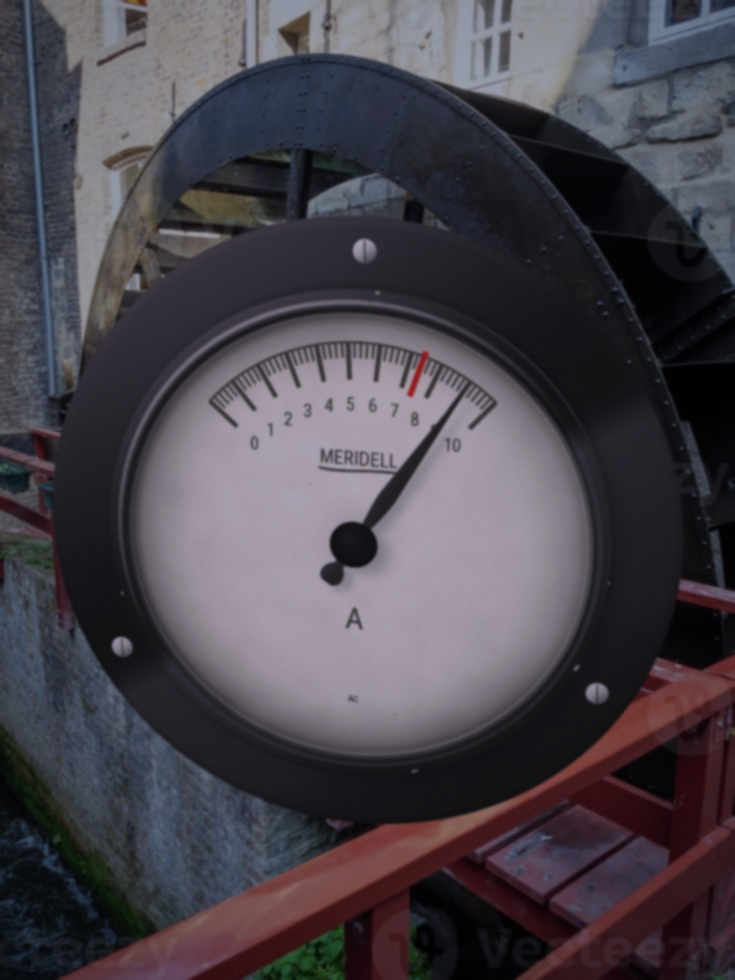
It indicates 9 A
